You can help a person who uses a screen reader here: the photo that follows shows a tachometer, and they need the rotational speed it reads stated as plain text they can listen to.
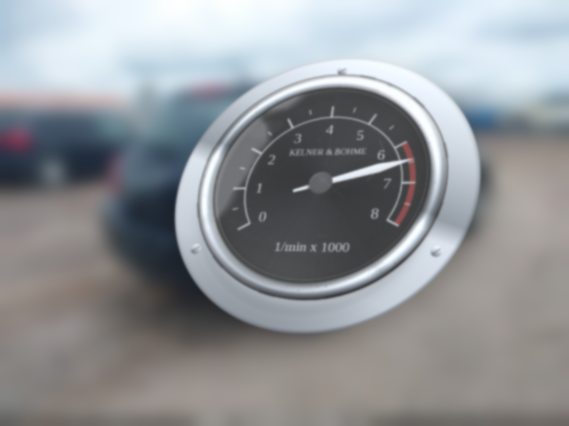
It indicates 6500 rpm
